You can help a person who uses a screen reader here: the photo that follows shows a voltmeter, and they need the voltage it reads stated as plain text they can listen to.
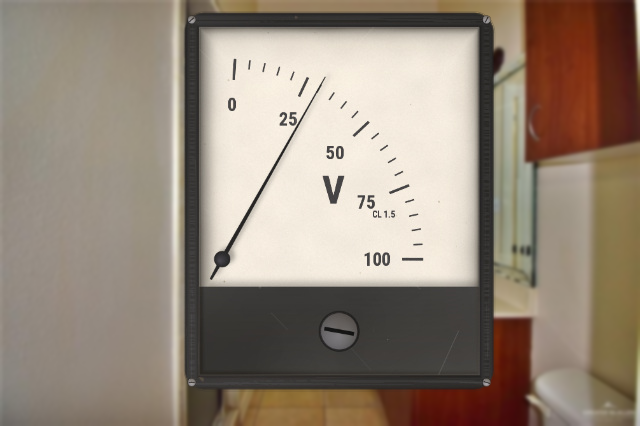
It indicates 30 V
